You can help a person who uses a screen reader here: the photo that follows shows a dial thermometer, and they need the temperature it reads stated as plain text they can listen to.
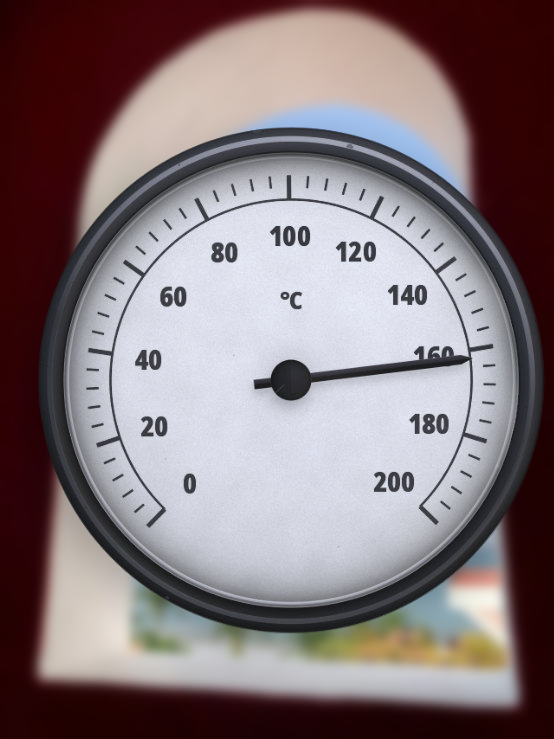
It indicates 162 °C
